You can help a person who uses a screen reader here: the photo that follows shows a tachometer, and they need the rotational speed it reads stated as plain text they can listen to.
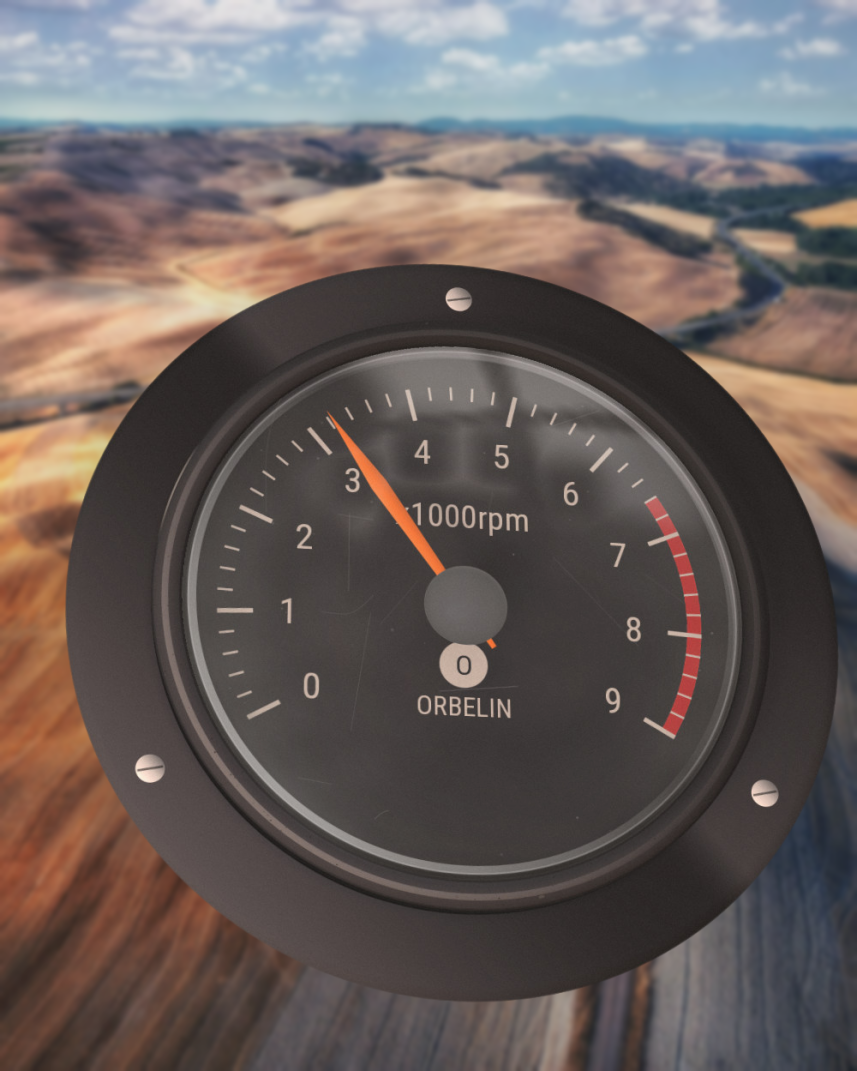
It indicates 3200 rpm
